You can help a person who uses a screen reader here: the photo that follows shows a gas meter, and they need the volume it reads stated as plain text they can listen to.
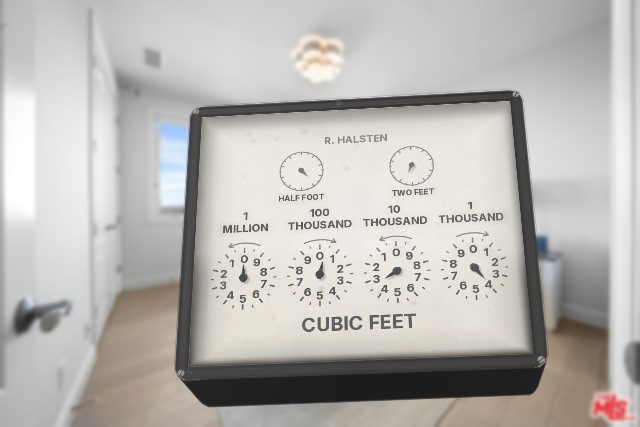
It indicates 3400 ft³
